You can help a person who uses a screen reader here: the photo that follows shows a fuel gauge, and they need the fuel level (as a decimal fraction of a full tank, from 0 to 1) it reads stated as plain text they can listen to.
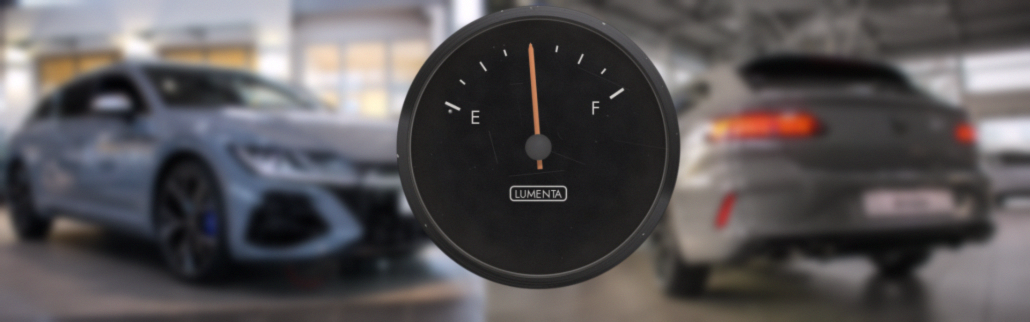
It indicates 0.5
